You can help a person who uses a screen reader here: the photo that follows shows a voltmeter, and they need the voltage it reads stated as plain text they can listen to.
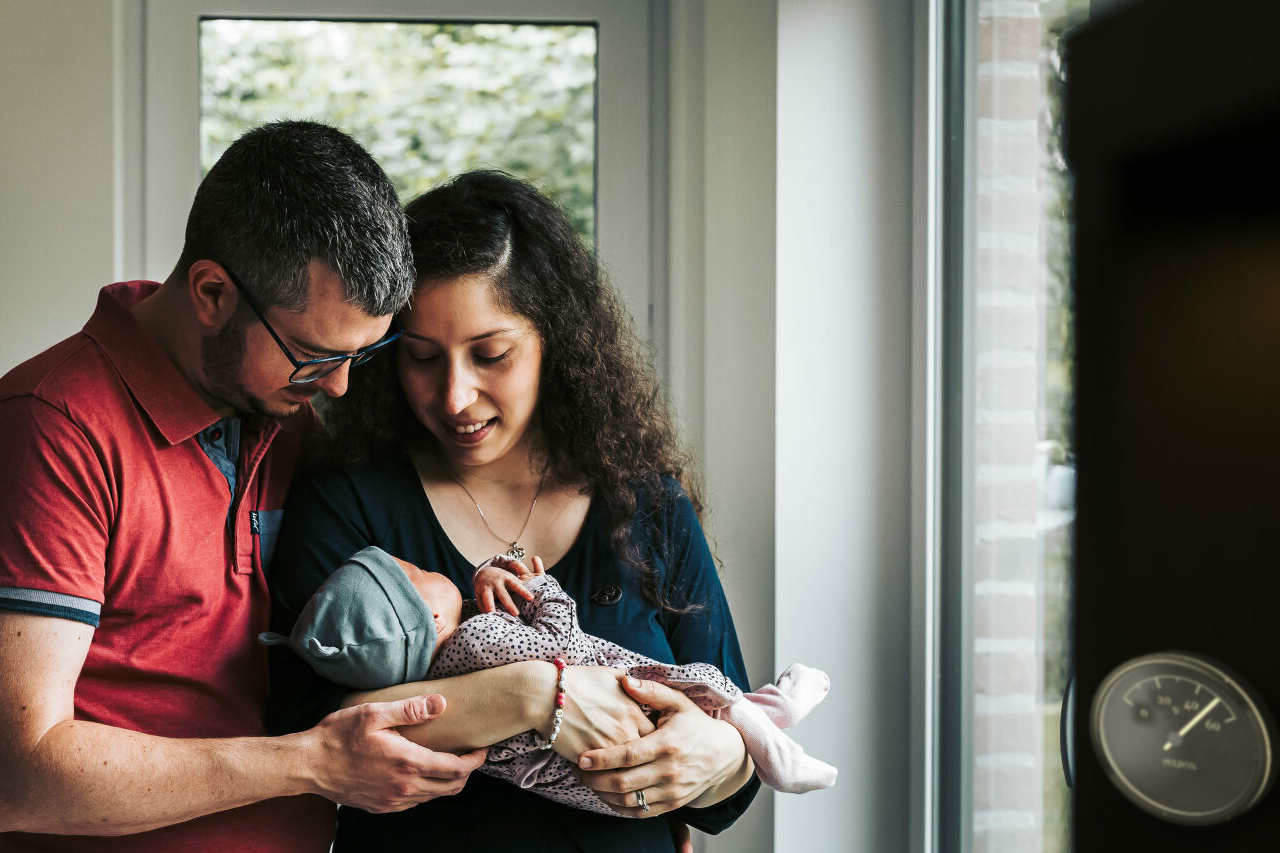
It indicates 50 V
